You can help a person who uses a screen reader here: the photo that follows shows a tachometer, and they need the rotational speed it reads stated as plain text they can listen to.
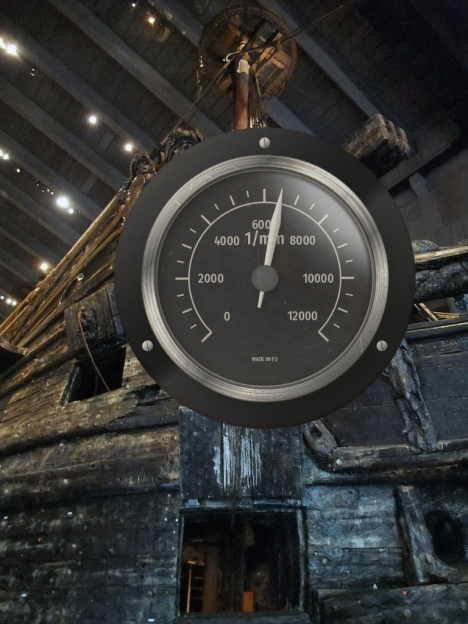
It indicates 6500 rpm
